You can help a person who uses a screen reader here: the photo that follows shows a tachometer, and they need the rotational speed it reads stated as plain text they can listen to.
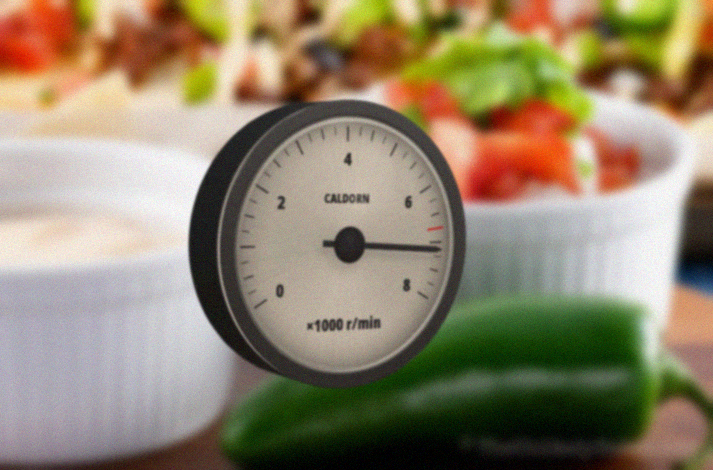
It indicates 7125 rpm
